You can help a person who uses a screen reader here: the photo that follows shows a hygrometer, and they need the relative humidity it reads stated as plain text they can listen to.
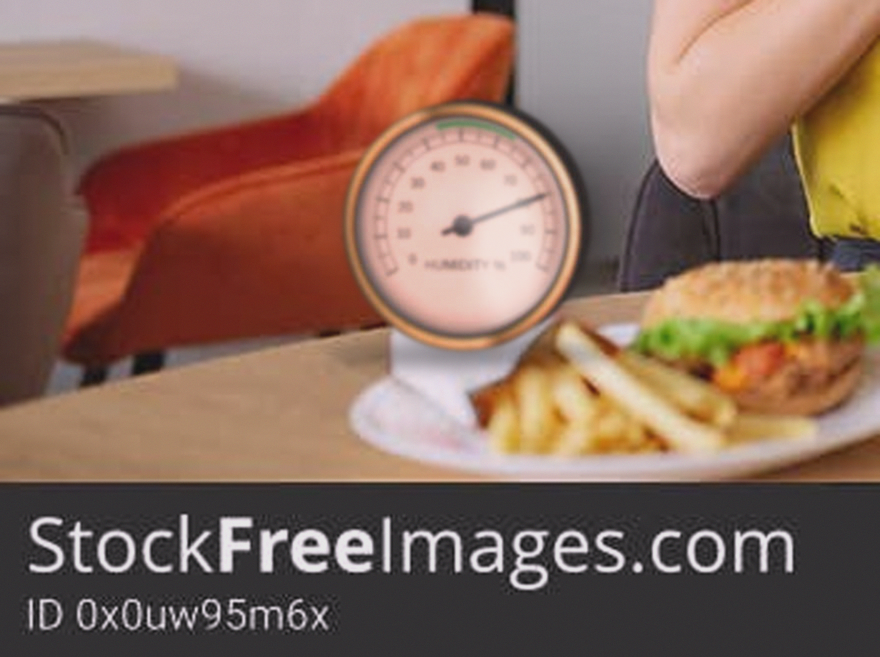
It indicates 80 %
